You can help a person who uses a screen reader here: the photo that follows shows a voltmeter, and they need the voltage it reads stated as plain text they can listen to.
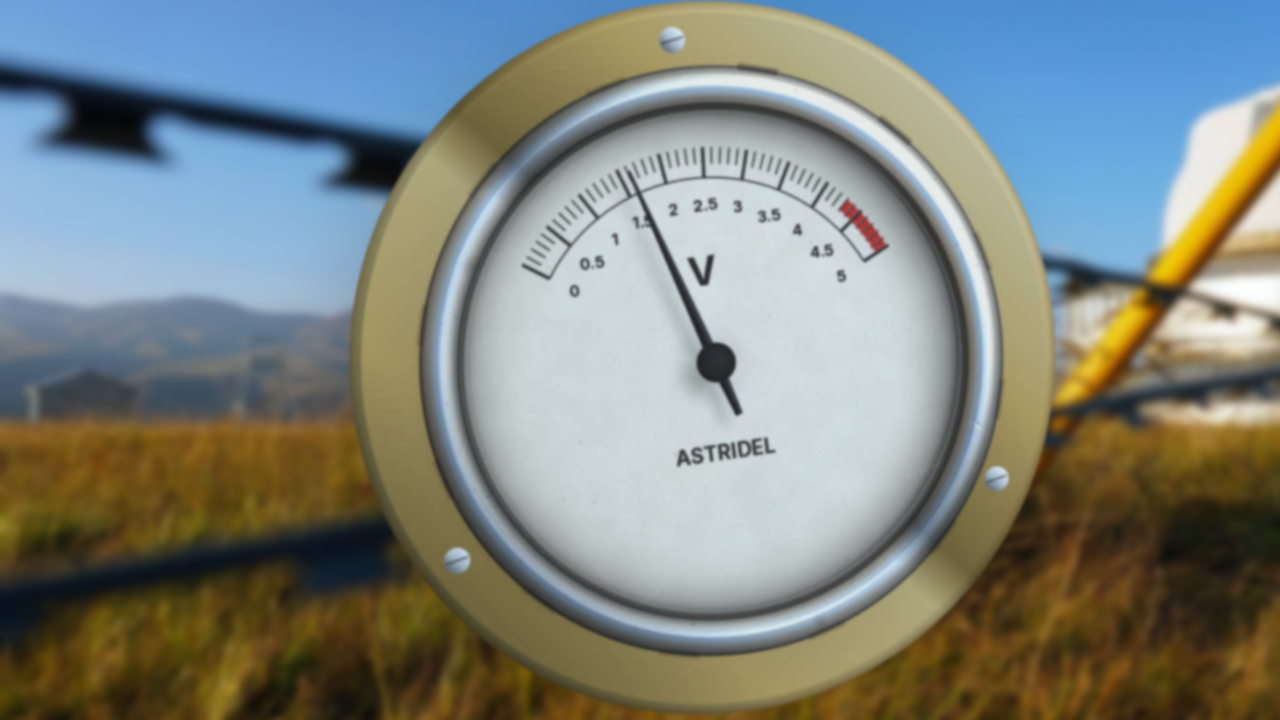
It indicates 1.6 V
